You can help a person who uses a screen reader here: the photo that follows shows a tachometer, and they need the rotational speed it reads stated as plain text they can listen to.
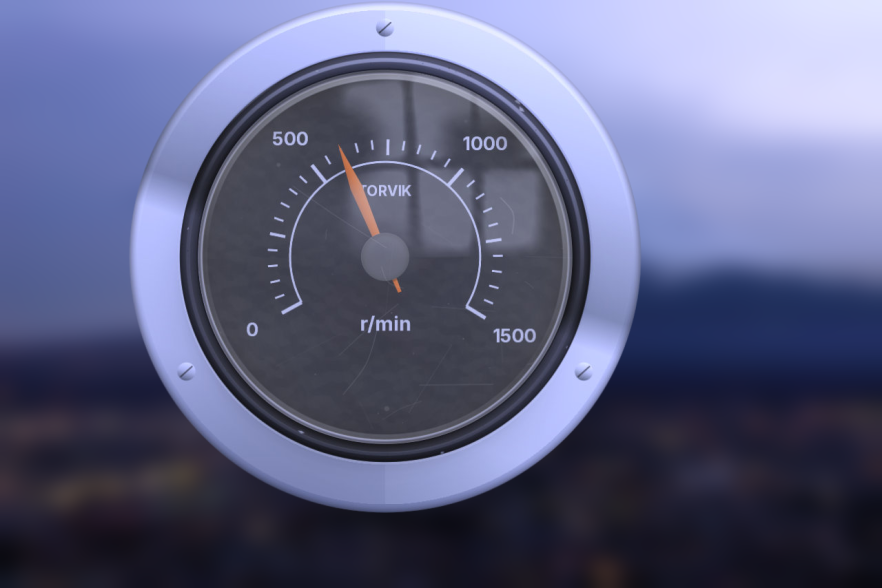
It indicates 600 rpm
